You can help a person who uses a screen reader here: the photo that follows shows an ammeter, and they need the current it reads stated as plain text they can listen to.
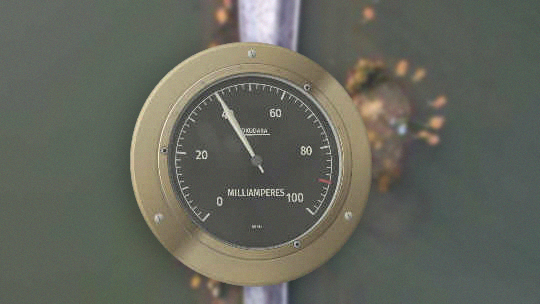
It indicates 40 mA
